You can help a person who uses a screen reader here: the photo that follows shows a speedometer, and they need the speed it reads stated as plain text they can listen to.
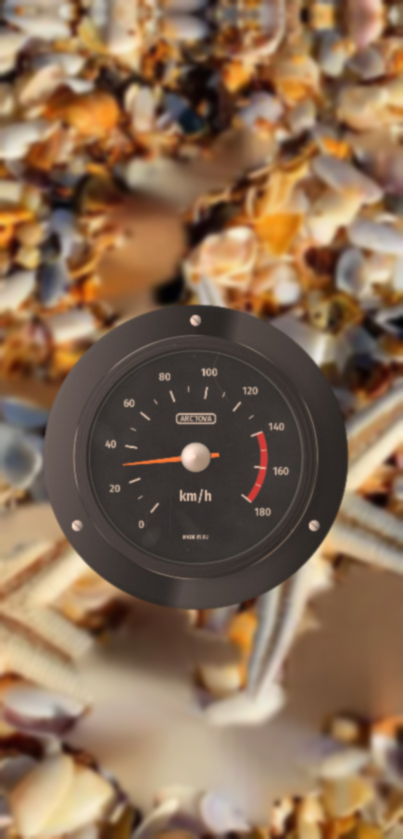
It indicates 30 km/h
